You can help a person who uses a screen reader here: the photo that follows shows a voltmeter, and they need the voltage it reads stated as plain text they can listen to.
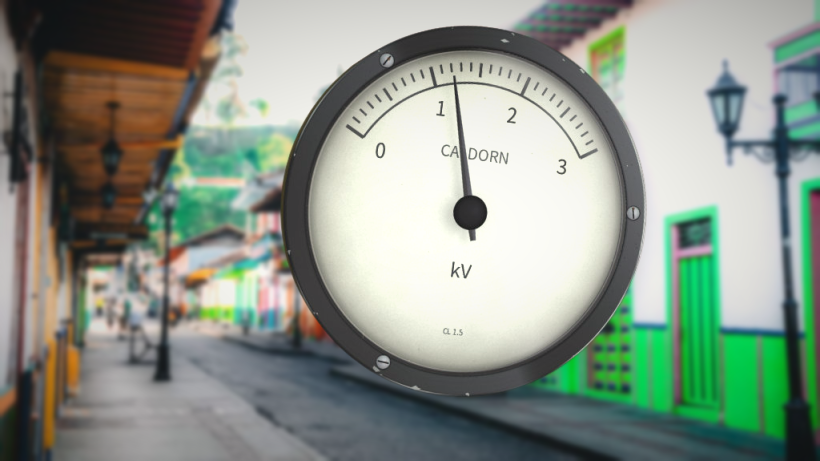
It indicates 1.2 kV
